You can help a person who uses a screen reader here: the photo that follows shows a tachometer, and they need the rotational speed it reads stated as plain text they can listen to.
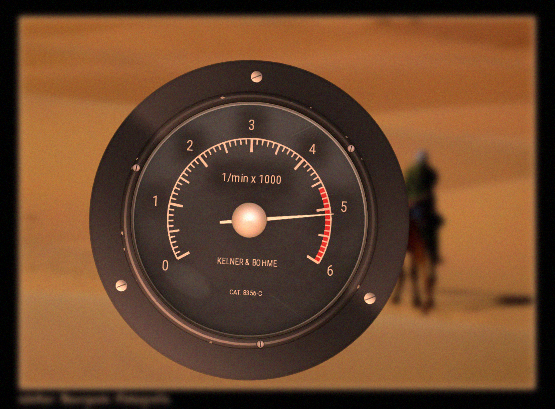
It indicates 5100 rpm
